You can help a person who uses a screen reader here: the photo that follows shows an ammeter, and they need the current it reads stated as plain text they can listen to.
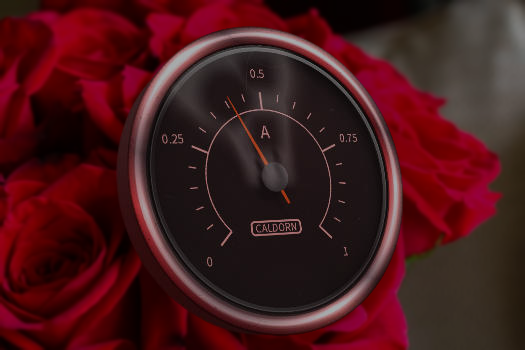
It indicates 0.4 A
